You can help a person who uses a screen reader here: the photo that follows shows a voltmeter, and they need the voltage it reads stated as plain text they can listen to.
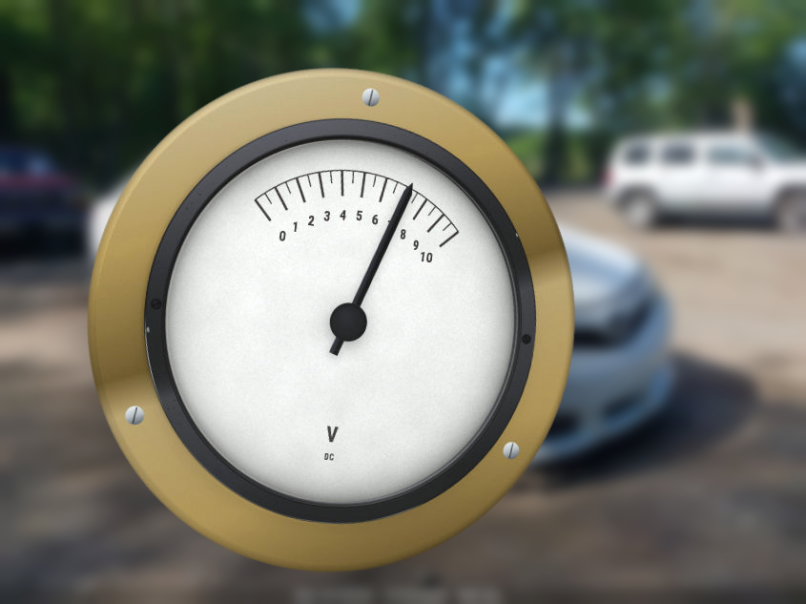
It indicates 7 V
